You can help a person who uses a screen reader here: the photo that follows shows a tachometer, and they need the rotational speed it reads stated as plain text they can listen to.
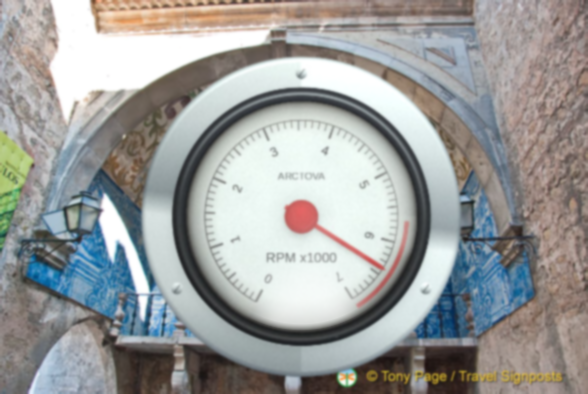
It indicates 6400 rpm
